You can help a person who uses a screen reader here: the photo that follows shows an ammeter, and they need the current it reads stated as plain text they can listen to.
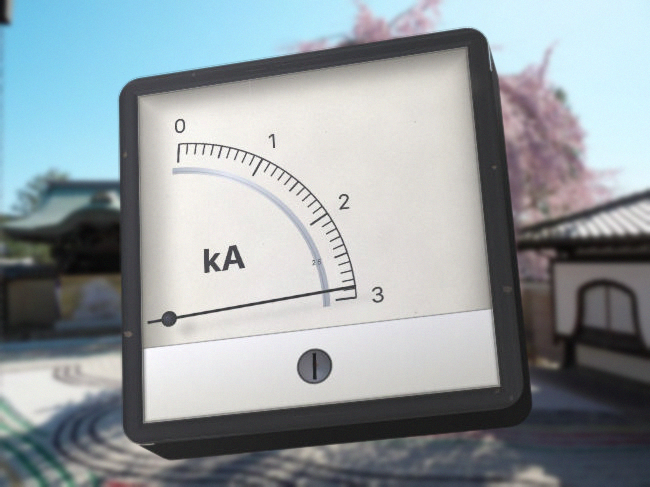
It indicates 2.9 kA
